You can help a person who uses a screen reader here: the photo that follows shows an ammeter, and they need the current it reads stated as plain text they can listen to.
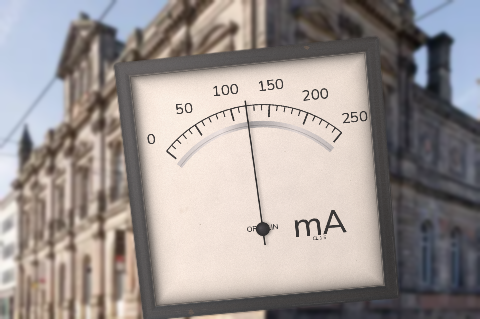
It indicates 120 mA
